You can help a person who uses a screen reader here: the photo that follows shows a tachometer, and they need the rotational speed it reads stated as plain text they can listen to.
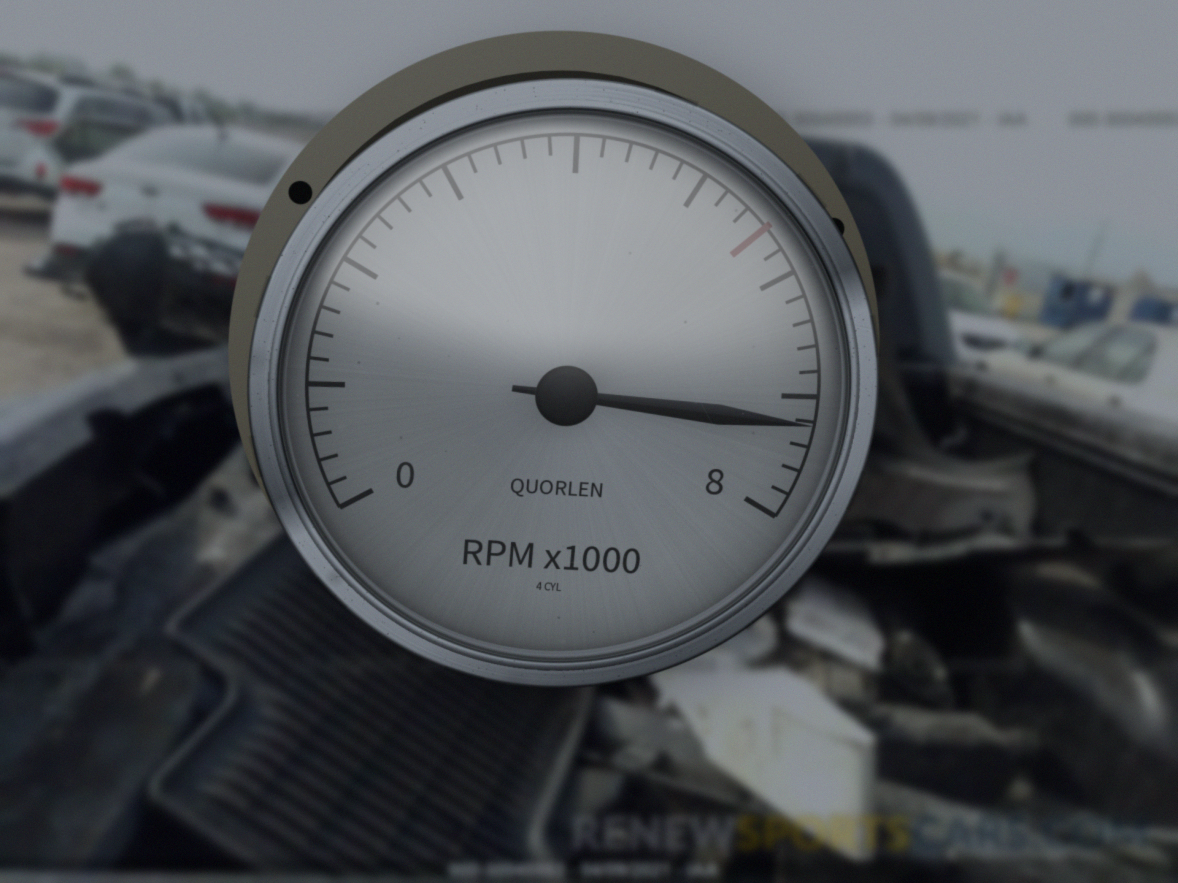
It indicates 7200 rpm
